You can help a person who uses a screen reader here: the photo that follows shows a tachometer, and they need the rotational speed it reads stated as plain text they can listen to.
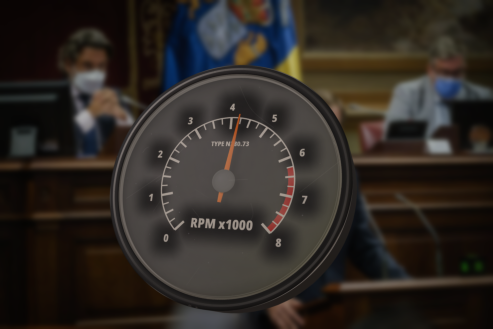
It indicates 4250 rpm
